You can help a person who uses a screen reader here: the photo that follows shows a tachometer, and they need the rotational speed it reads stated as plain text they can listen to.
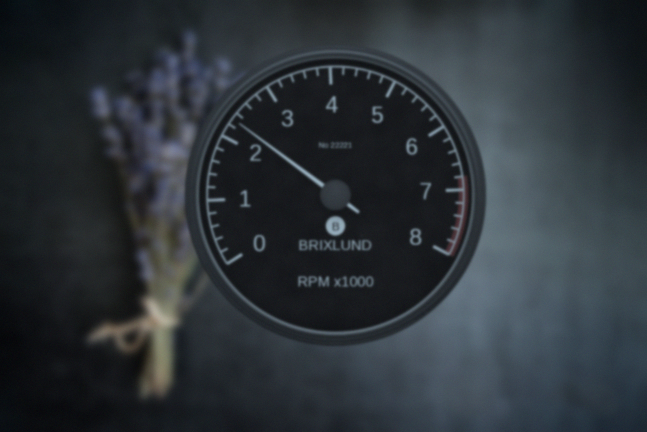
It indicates 2300 rpm
